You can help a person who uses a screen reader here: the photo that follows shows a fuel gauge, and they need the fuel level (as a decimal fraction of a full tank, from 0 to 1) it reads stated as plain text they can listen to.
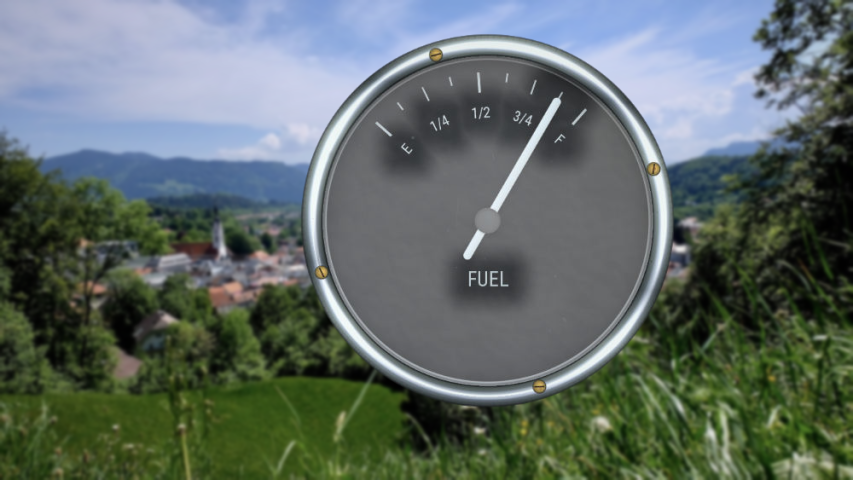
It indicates 0.875
